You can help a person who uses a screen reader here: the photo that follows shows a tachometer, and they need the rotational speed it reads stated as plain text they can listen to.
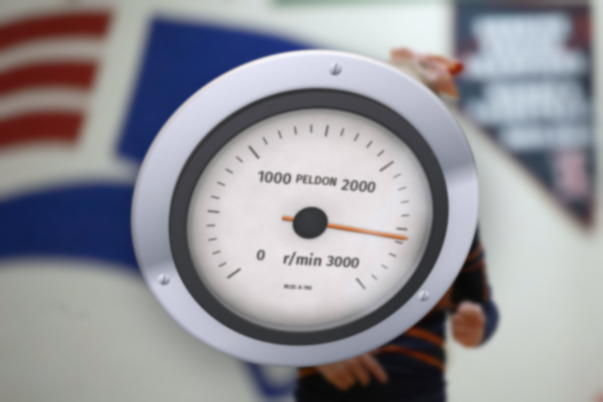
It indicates 2550 rpm
